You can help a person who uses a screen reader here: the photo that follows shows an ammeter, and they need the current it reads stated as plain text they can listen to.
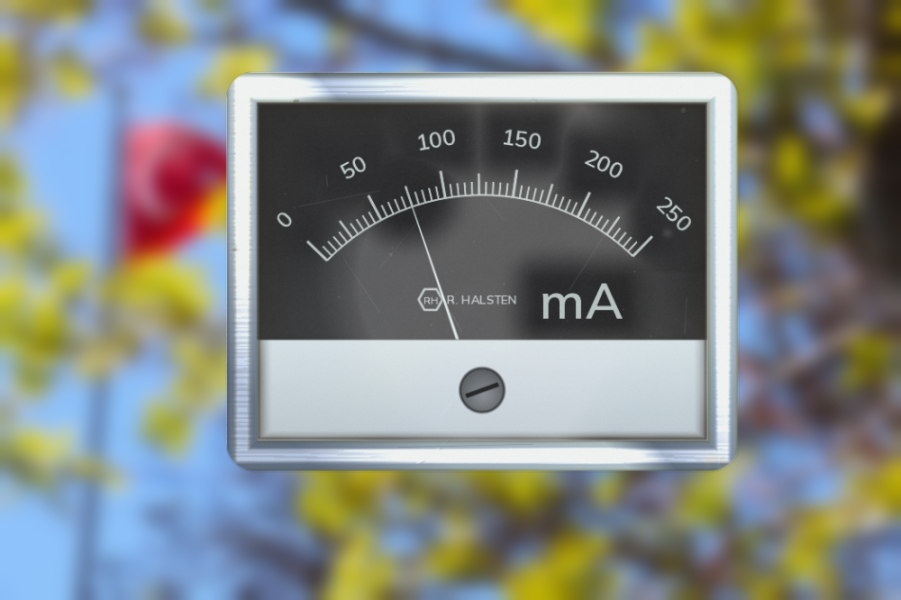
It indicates 75 mA
